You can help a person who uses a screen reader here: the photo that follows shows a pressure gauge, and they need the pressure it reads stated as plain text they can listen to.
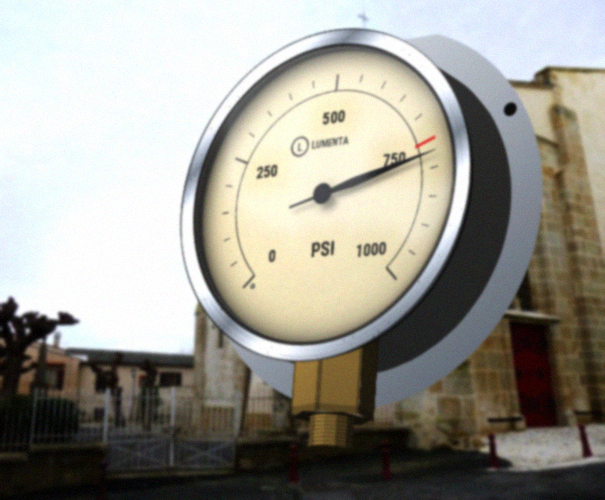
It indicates 775 psi
